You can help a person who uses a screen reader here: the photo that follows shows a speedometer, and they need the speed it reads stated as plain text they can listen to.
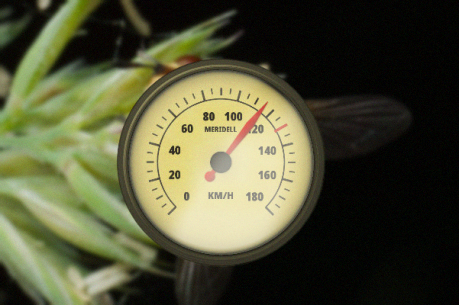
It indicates 115 km/h
